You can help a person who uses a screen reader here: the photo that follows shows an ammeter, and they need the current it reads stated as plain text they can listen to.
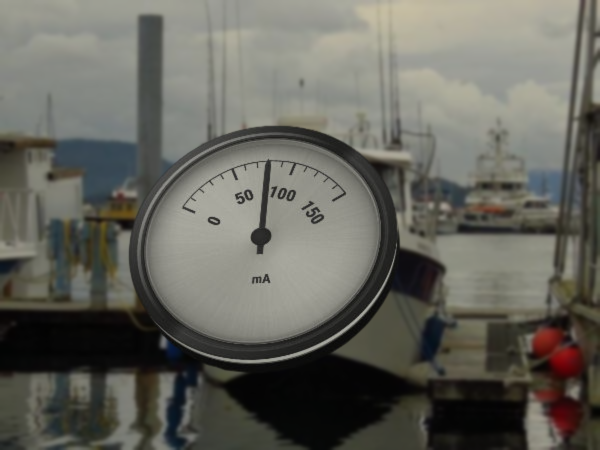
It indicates 80 mA
